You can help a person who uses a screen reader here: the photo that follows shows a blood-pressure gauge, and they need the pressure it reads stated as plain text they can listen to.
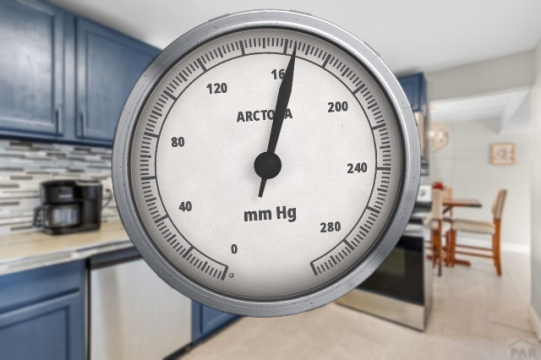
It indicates 164 mmHg
